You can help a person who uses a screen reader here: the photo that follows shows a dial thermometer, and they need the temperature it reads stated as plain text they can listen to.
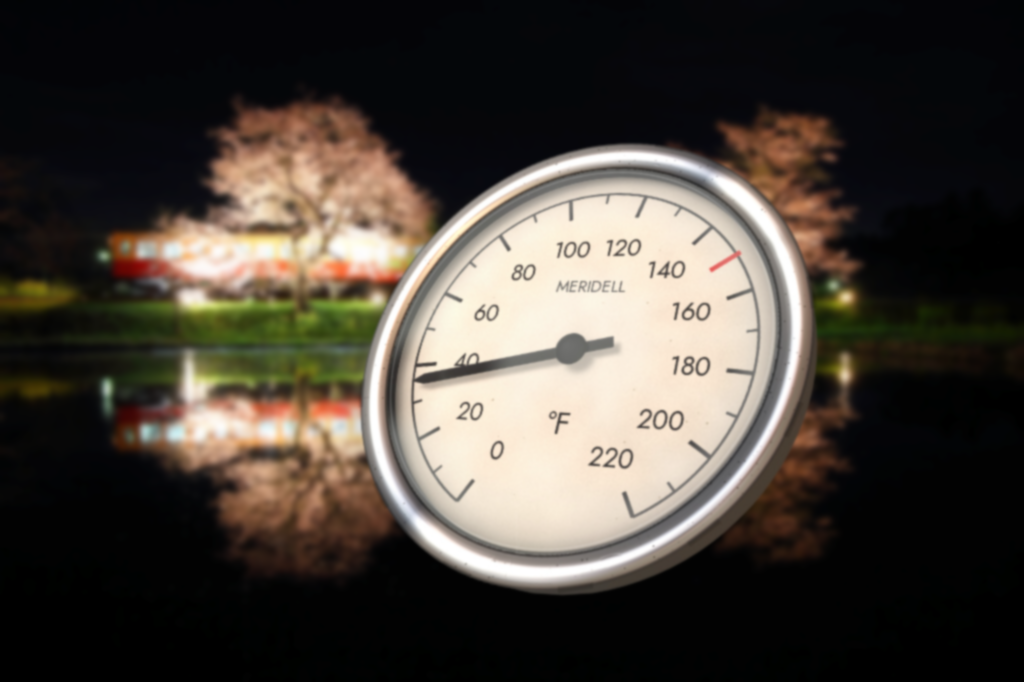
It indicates 35 °F
